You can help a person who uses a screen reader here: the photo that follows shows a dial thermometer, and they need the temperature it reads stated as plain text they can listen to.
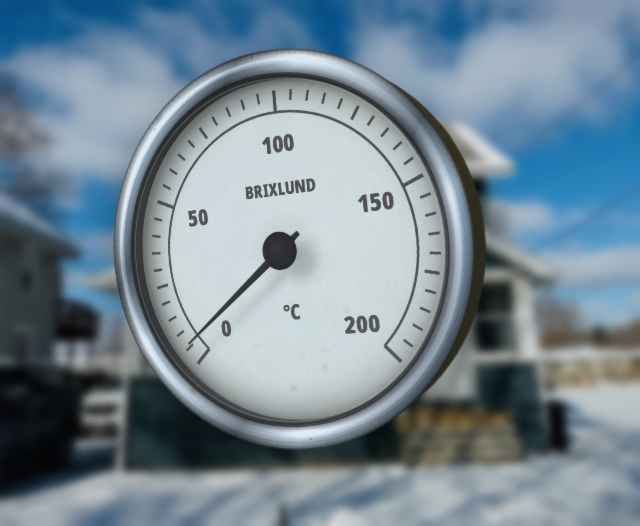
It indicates 5 °C
